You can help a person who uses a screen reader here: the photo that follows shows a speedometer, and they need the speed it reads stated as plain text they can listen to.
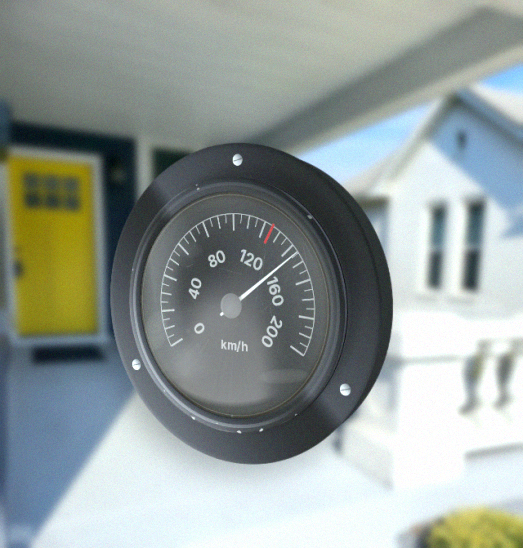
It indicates 145 km/h
